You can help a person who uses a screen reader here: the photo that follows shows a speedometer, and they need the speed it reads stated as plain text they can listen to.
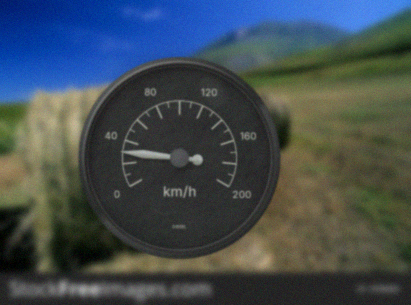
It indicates 30 km/h
